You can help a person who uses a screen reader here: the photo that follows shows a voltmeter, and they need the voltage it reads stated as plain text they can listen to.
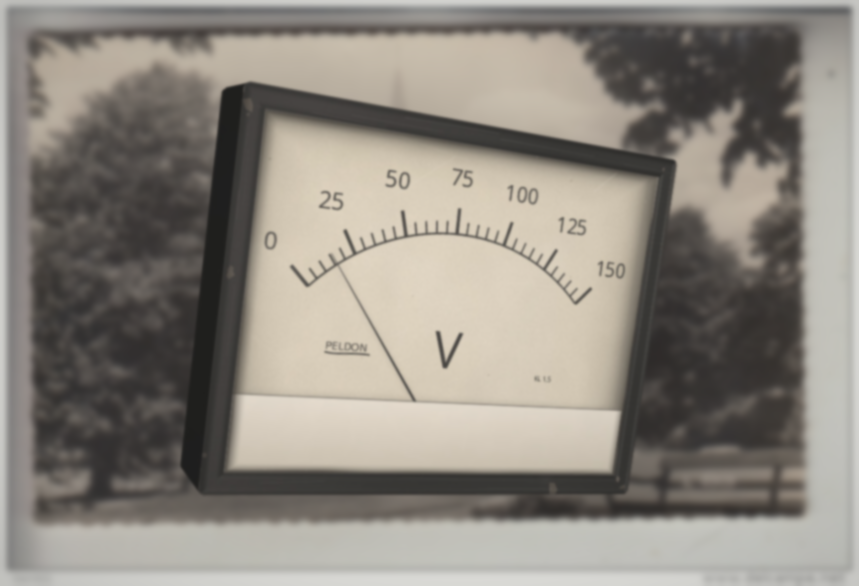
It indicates 15 V
